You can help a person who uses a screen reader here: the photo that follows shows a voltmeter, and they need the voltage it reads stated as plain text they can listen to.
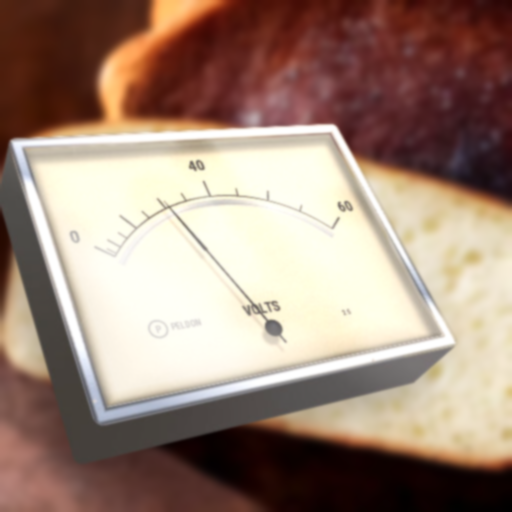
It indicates 30 V
